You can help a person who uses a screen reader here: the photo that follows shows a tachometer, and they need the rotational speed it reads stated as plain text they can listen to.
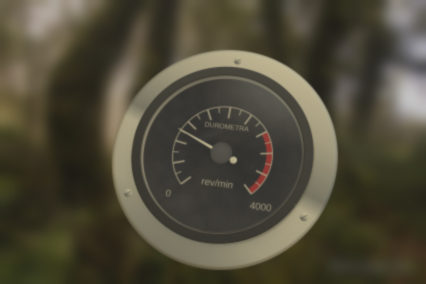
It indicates 1000 rpm
